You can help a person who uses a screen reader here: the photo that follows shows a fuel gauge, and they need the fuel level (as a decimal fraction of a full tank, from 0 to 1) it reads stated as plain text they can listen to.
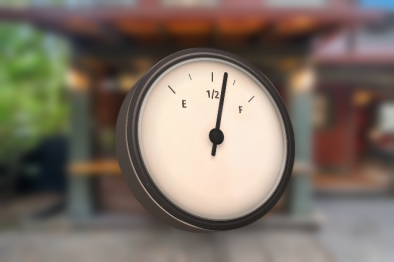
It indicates 0.625
